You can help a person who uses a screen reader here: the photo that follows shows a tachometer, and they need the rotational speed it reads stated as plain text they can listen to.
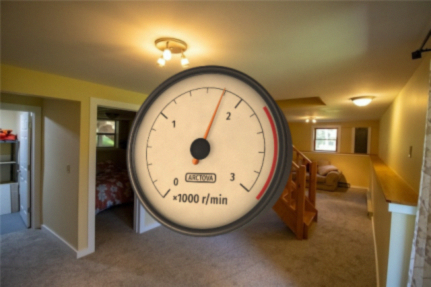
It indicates 1800 rpm
